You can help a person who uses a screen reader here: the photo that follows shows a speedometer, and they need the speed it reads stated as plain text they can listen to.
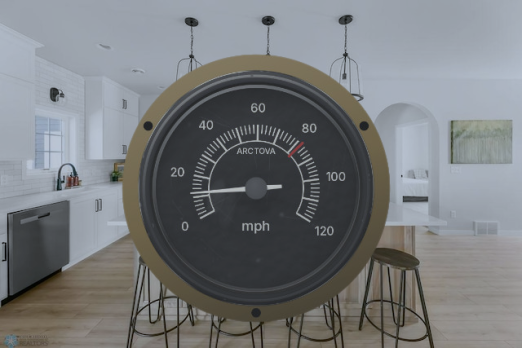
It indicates 12 mph
